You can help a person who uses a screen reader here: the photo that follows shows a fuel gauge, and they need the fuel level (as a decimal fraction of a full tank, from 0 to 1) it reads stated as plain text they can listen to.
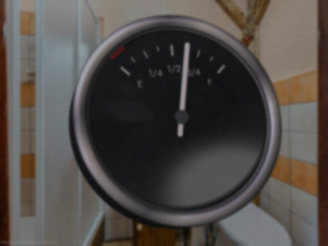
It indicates 0.625
